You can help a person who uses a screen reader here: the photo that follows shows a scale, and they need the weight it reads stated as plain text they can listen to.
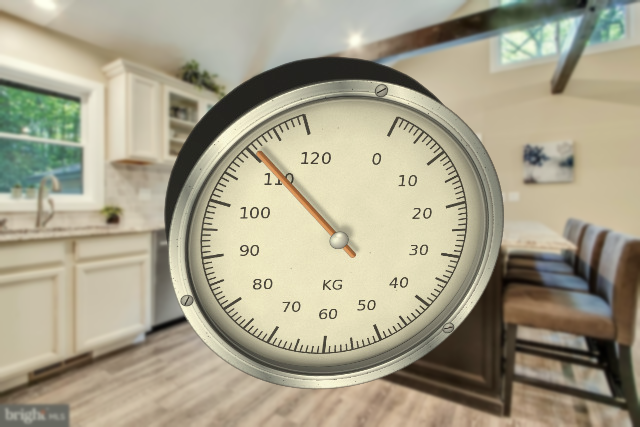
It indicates 111 kg
